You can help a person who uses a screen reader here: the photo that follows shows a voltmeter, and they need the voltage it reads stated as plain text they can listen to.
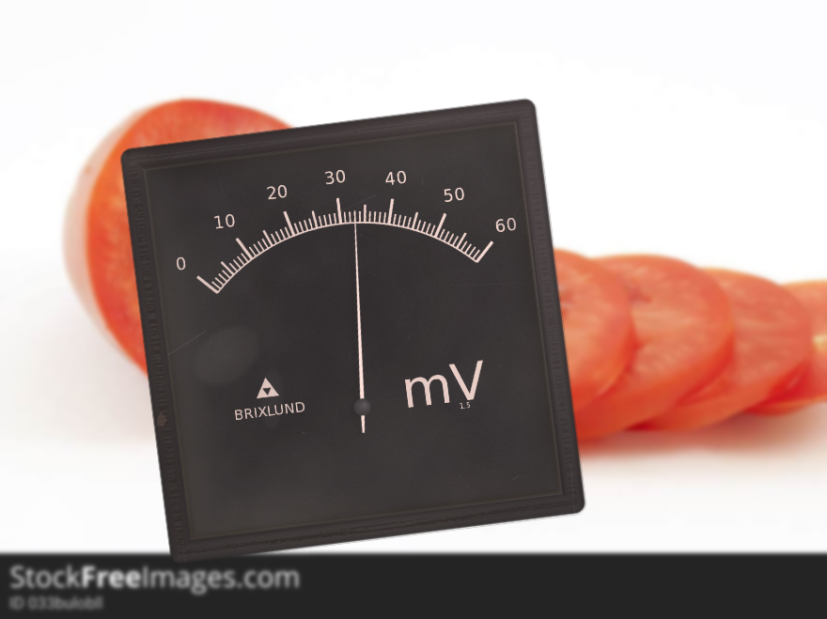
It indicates 33 mV
